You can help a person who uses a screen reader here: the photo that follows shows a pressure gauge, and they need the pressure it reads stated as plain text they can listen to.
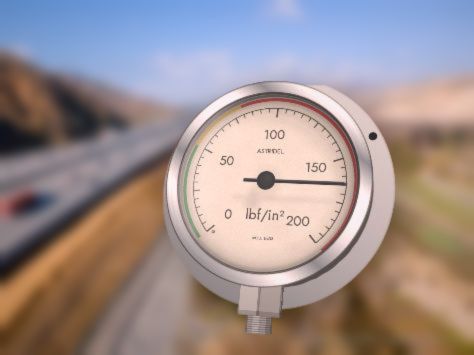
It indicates 165 psi
